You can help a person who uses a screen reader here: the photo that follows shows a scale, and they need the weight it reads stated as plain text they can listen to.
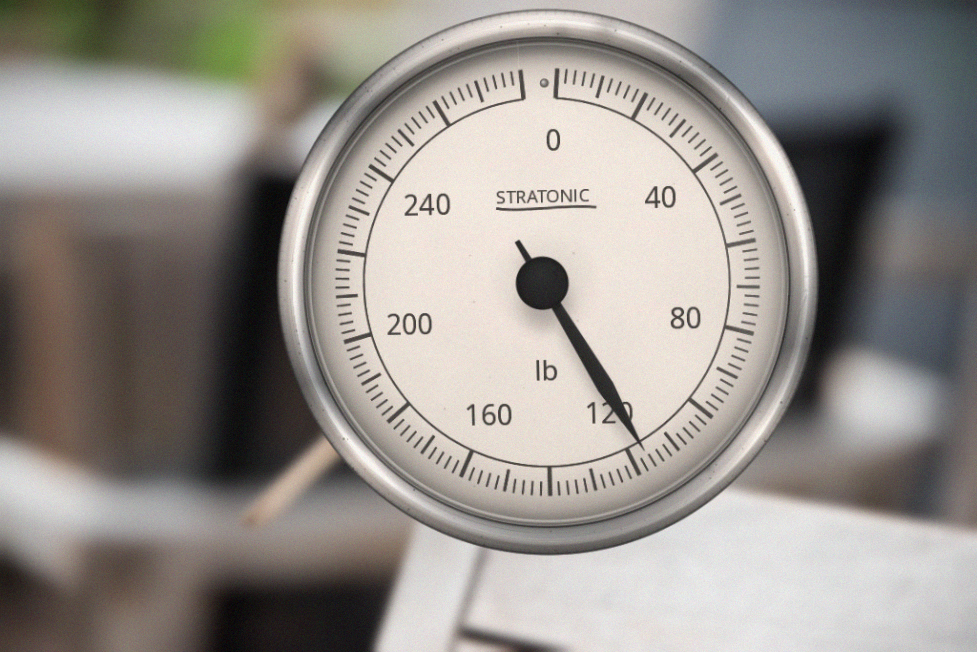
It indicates 116 lb
